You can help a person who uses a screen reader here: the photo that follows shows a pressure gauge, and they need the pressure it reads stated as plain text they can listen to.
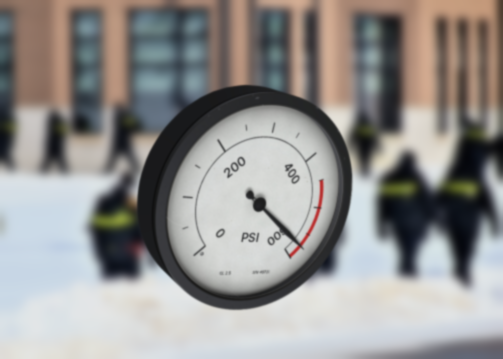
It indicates 575 psi
